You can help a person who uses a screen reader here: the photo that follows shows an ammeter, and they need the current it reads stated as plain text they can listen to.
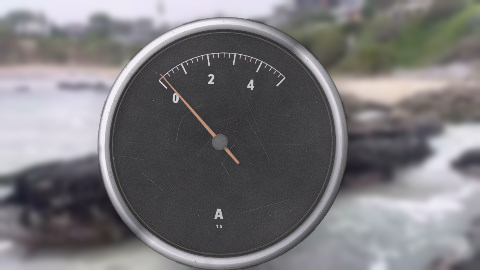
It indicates 0.2 A
